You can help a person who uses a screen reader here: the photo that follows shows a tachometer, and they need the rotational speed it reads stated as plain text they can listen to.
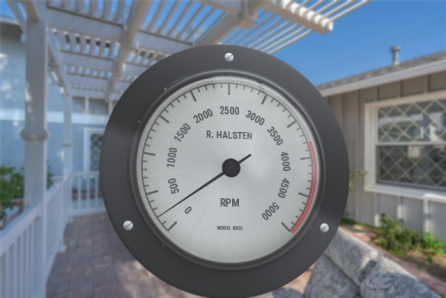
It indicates 200 rpm
